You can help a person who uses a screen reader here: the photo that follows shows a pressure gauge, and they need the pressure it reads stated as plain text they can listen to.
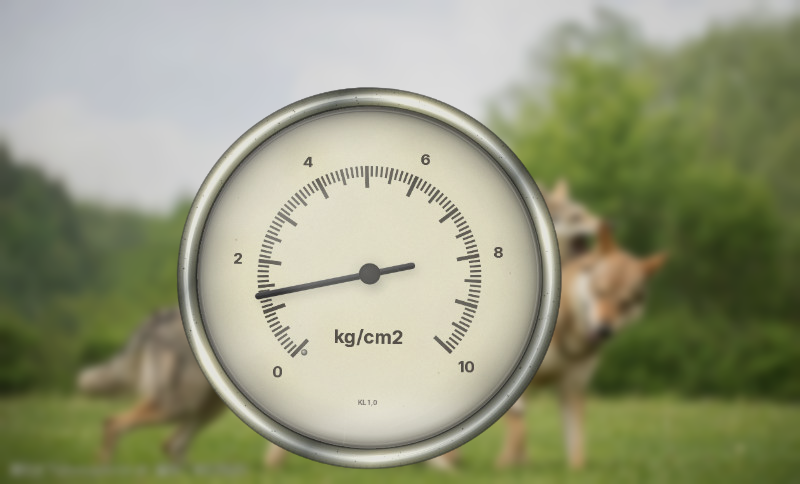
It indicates 1.3 kg/cm²
